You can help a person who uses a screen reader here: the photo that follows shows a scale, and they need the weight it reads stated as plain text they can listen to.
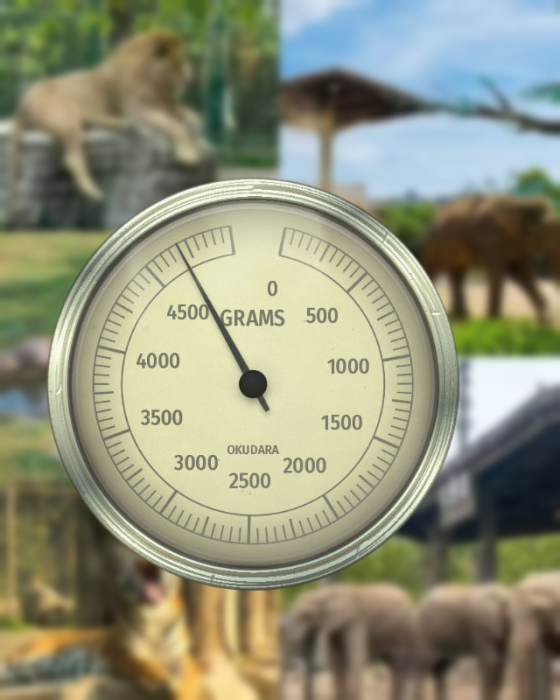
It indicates 4700 g
